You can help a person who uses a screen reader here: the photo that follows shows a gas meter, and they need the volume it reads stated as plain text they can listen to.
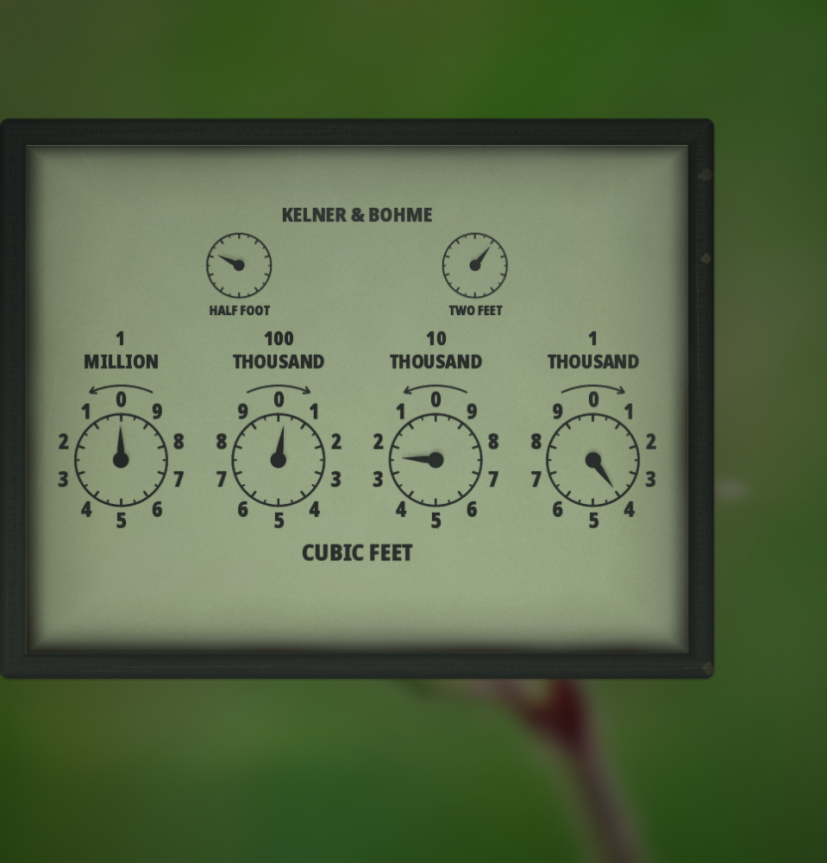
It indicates 2400 ft³
